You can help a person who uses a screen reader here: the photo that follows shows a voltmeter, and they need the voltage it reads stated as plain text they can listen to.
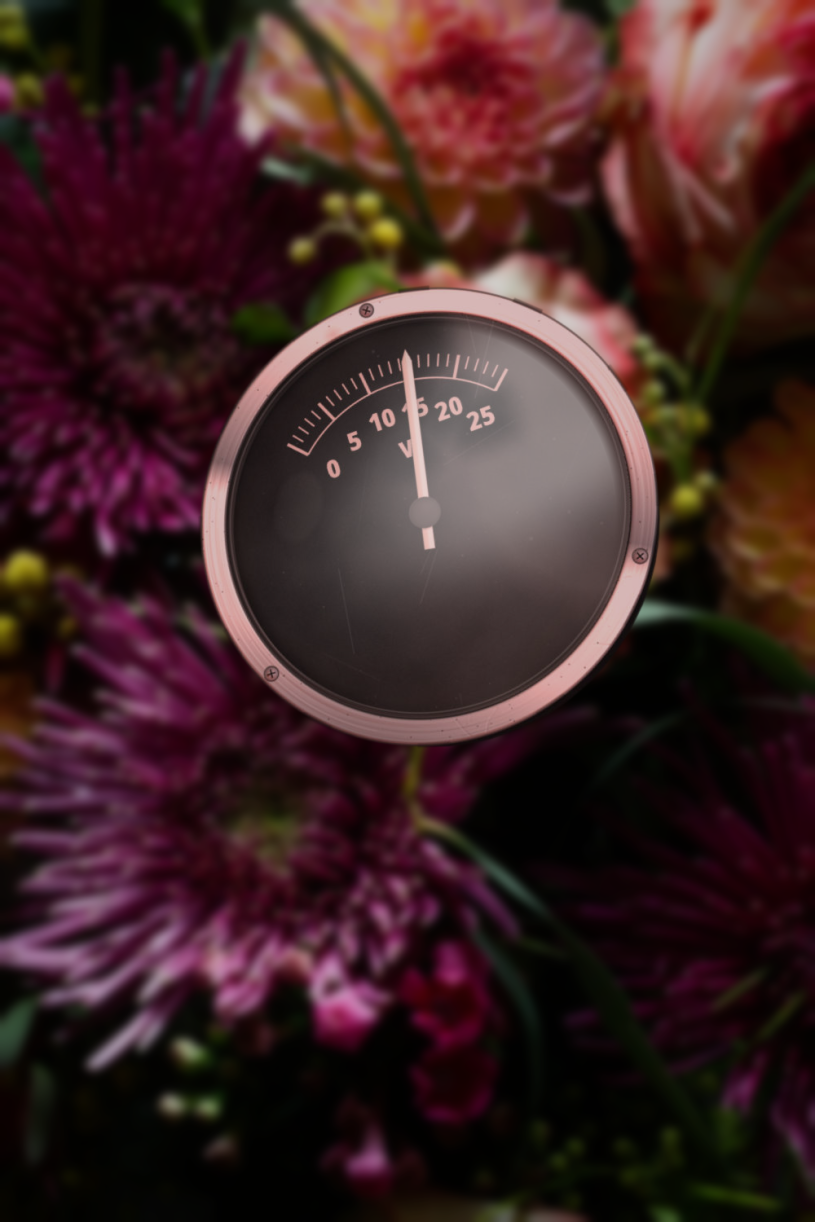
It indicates 15 V
